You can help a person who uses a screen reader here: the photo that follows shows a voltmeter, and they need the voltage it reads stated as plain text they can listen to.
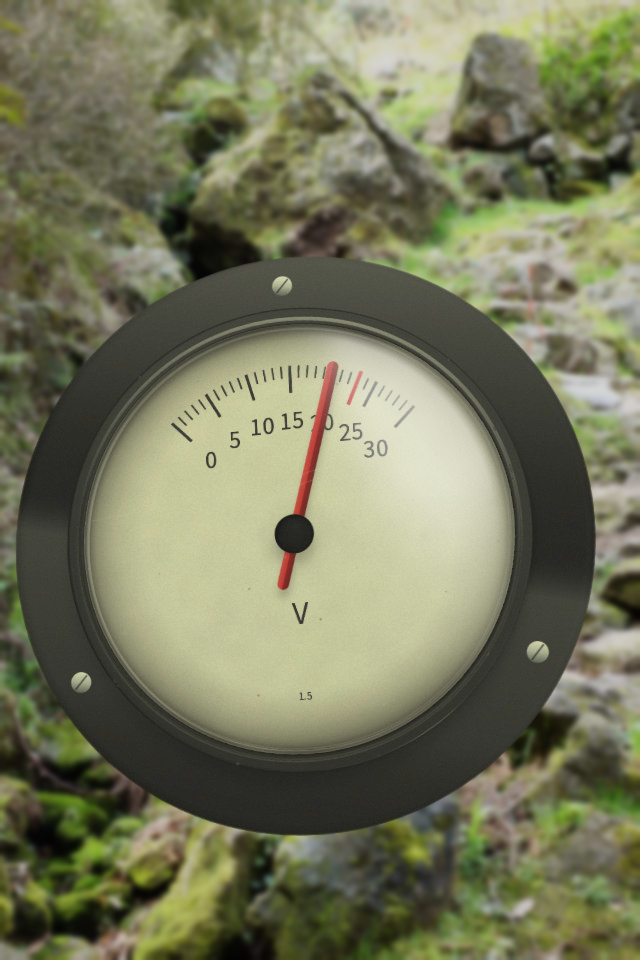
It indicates 20 V
